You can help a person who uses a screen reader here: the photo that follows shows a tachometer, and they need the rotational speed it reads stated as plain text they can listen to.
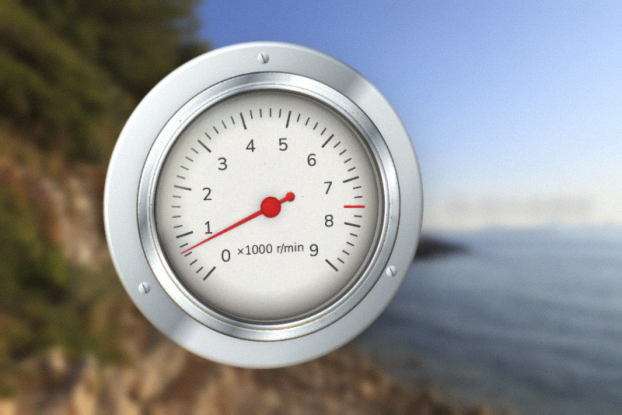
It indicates 700 rpm
